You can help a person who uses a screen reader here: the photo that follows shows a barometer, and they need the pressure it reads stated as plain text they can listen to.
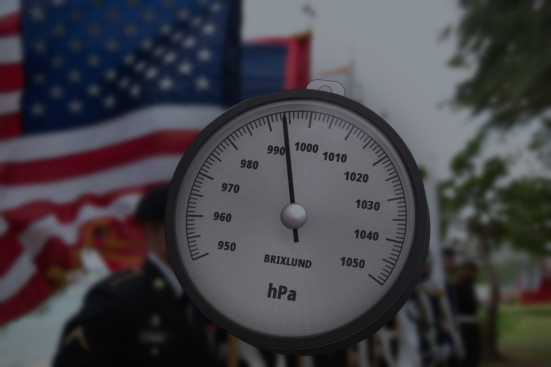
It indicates 994 hPa
